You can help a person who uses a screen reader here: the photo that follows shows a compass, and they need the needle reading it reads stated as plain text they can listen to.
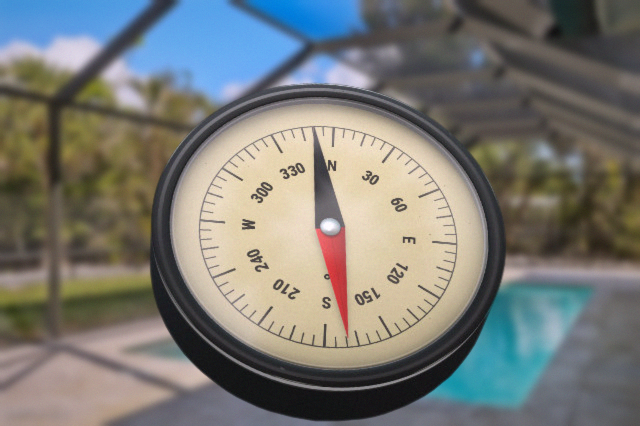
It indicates 170 °
